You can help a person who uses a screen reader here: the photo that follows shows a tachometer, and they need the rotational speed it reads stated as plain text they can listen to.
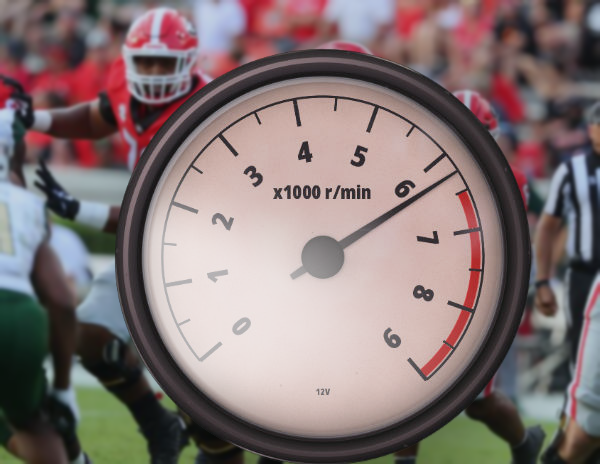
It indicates 6250 rpm
